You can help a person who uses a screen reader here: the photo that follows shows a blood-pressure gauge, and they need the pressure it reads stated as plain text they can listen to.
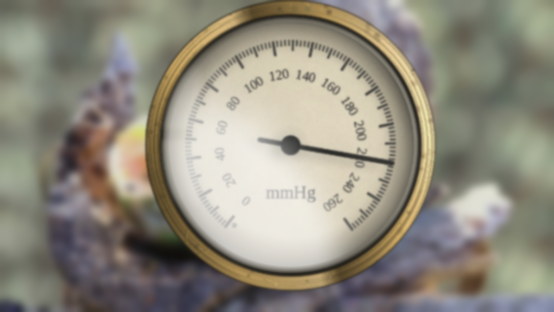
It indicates 220 mmHg
